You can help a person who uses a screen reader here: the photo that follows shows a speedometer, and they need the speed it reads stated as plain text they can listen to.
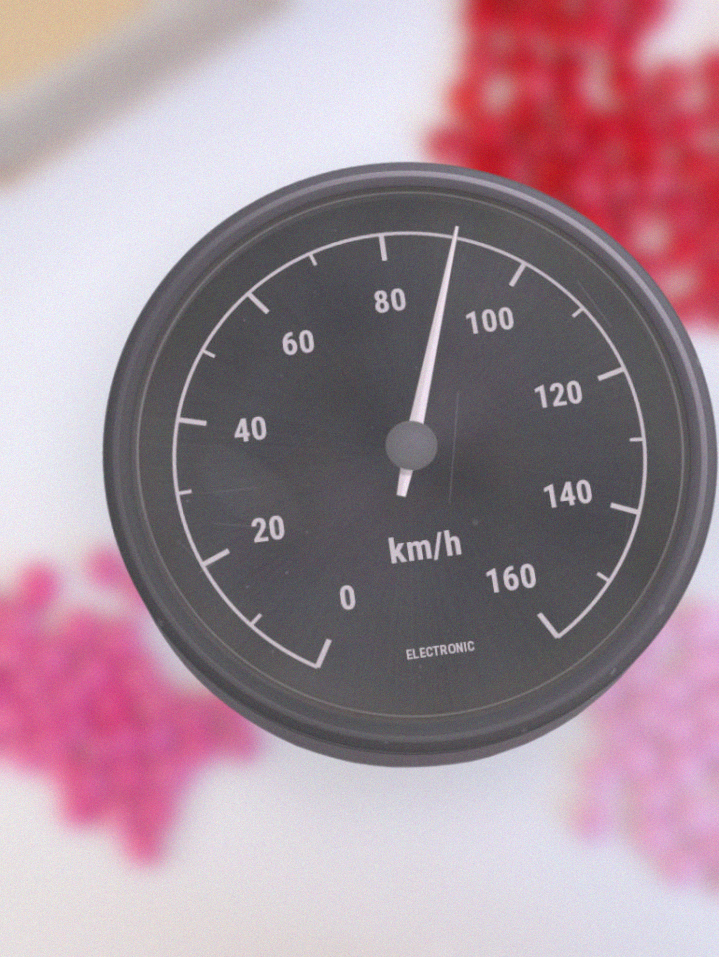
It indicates 90 km/h
